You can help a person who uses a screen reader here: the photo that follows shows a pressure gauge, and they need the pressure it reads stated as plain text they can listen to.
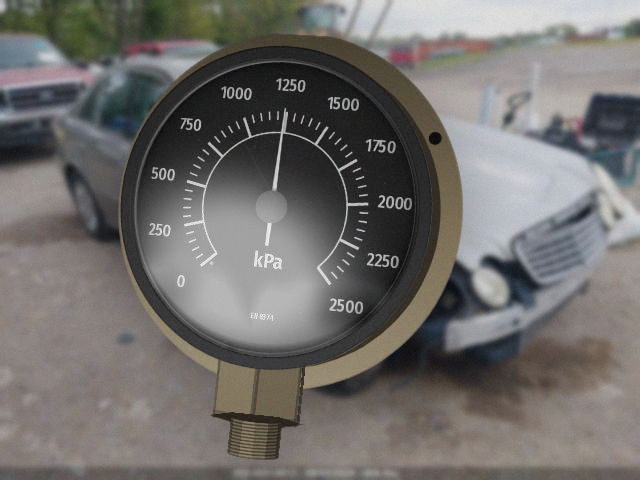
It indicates 1250 kPa
